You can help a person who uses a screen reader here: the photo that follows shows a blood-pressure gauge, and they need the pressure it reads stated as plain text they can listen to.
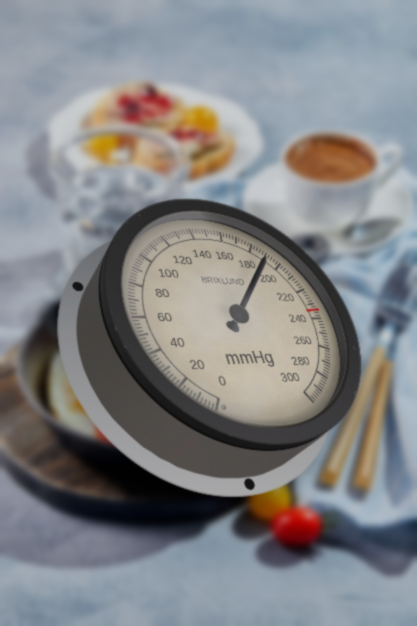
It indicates 190 mmHg
